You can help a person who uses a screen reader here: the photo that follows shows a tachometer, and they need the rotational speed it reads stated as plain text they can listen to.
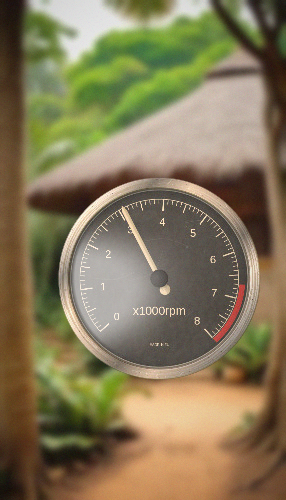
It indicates 3100 rpm
